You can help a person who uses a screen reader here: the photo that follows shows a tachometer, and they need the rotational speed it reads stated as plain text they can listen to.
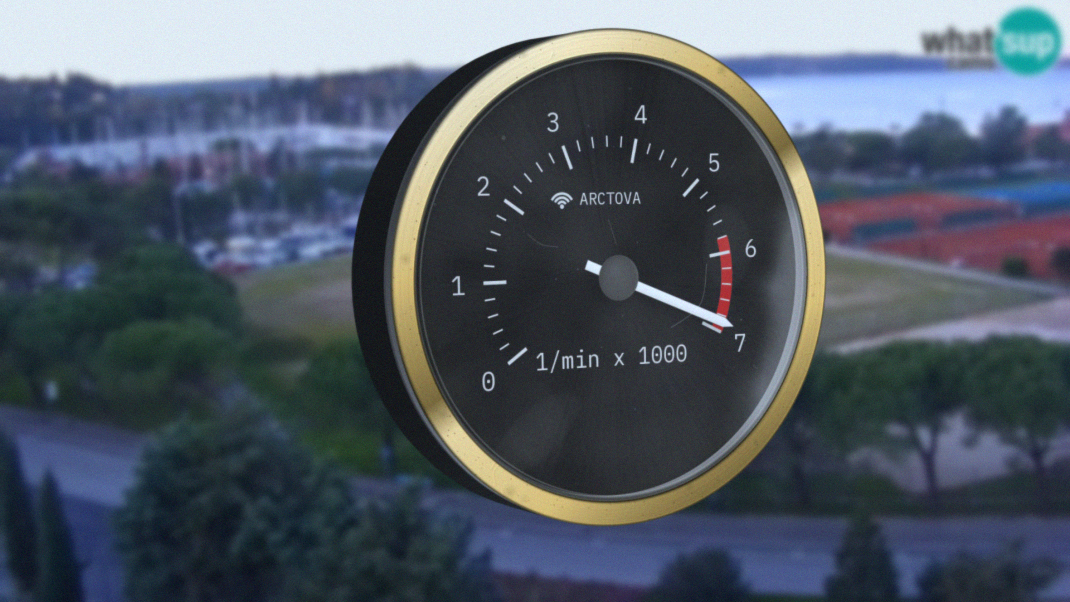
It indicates 6900 rpm
